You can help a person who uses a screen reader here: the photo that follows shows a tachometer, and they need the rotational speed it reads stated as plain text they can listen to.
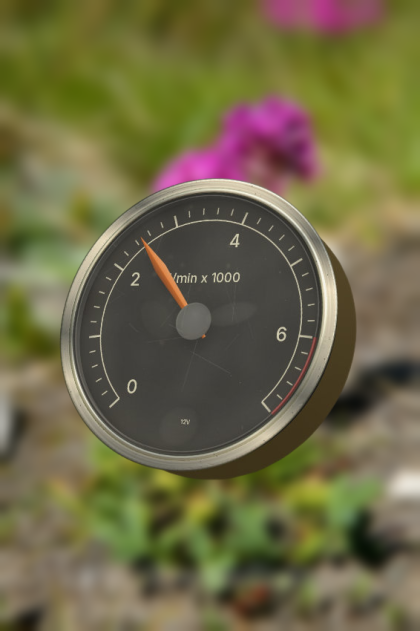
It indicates 2500 rpm
